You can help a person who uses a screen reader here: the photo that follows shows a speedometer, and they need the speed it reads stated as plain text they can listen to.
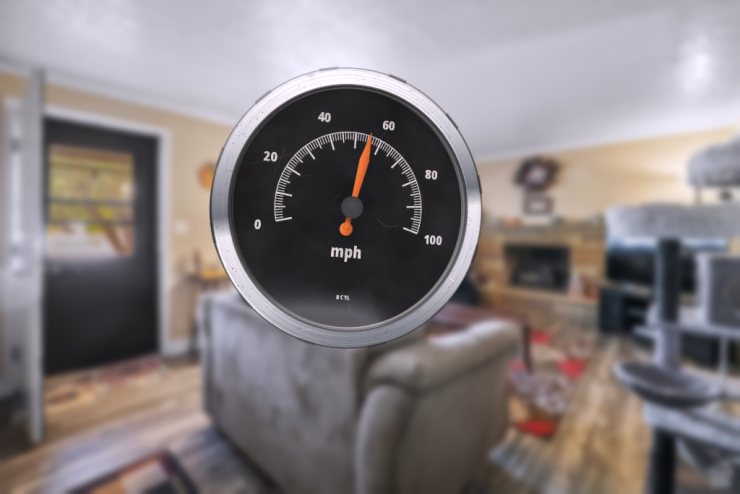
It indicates 55 mph
